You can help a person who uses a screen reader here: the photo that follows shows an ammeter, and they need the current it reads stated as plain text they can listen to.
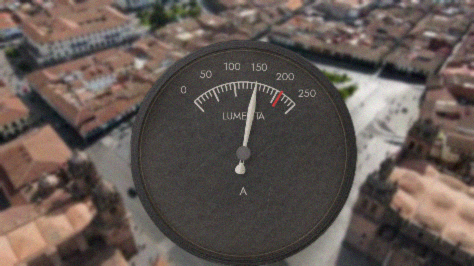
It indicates 150 A
